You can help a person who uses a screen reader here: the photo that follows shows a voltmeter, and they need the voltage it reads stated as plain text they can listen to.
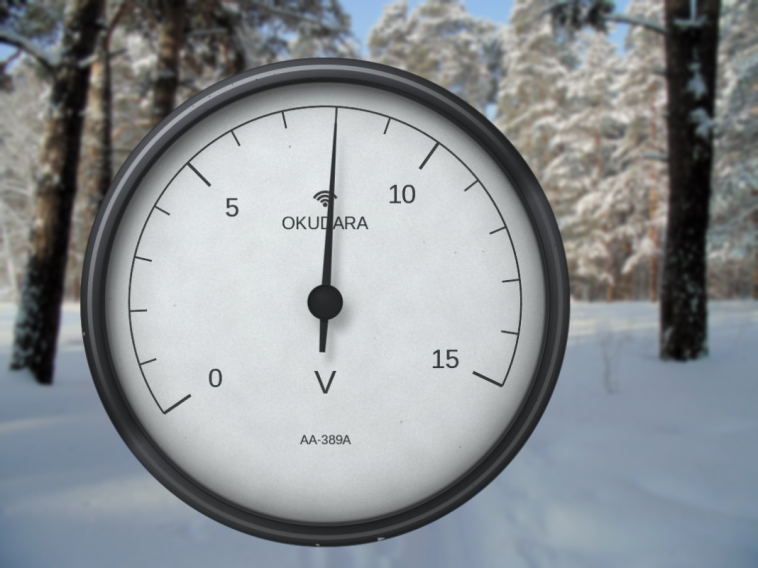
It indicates 8 V
